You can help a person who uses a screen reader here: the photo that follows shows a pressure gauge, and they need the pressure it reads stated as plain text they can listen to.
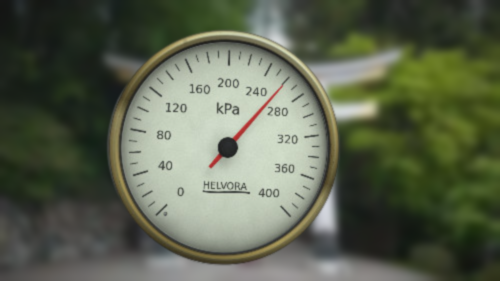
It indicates 260 kPa
